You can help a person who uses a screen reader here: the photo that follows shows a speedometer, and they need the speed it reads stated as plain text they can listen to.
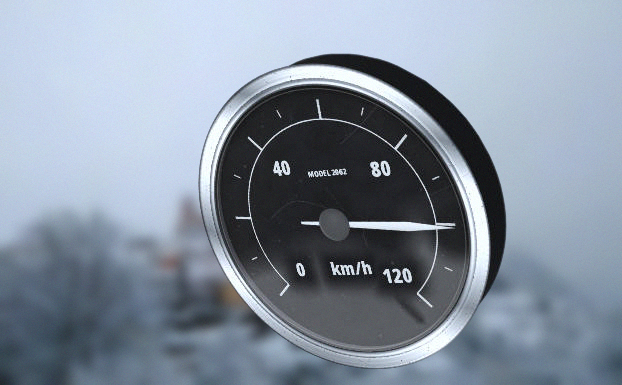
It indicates 100 km/h
